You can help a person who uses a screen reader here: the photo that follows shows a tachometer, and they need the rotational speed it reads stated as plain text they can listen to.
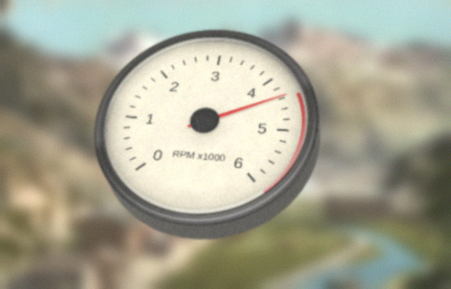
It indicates 4400 rpm
